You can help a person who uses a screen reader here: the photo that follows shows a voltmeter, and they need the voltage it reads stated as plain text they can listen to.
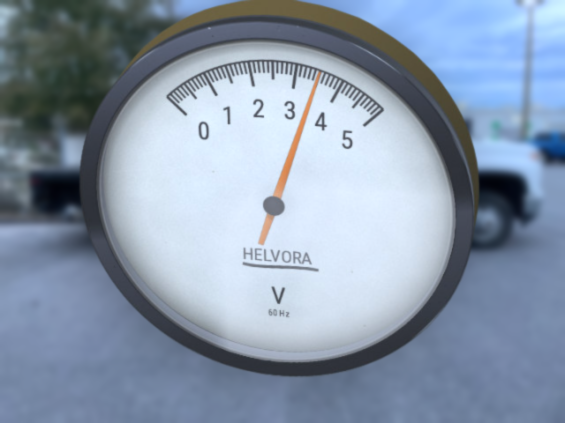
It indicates 3.5 V
